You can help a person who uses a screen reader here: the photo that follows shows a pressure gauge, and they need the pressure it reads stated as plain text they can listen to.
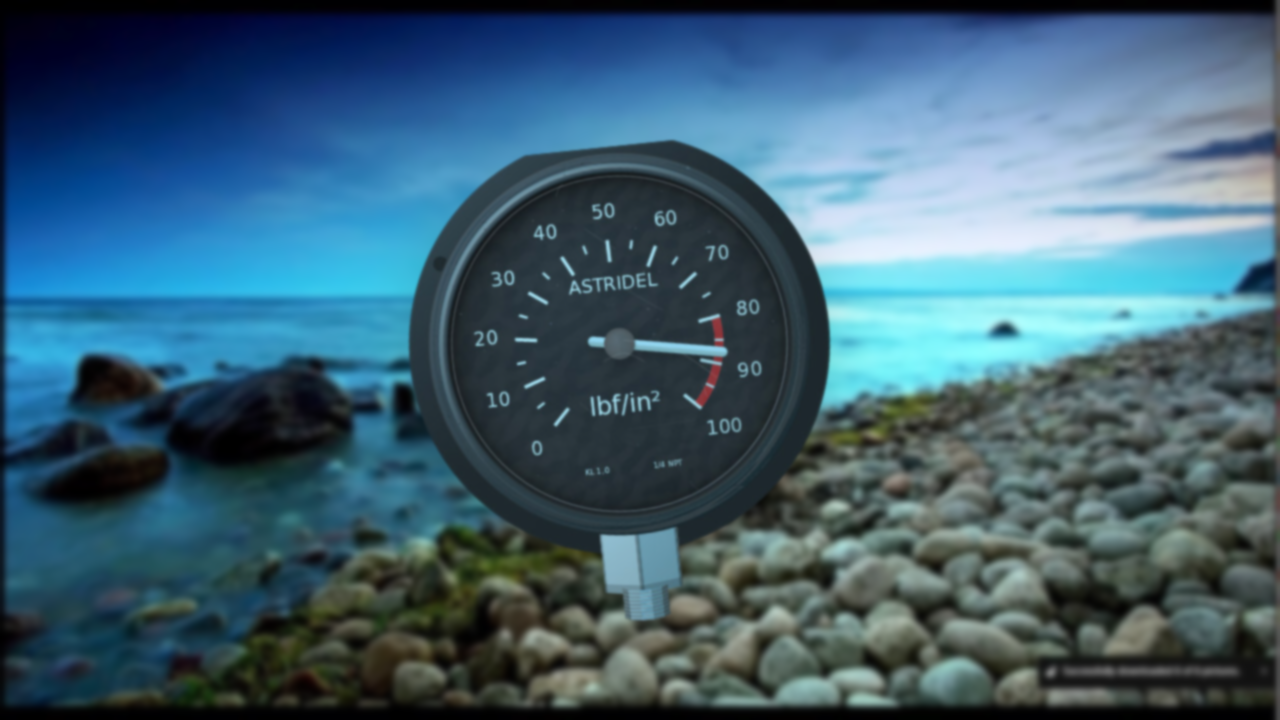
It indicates 87.5 psi
